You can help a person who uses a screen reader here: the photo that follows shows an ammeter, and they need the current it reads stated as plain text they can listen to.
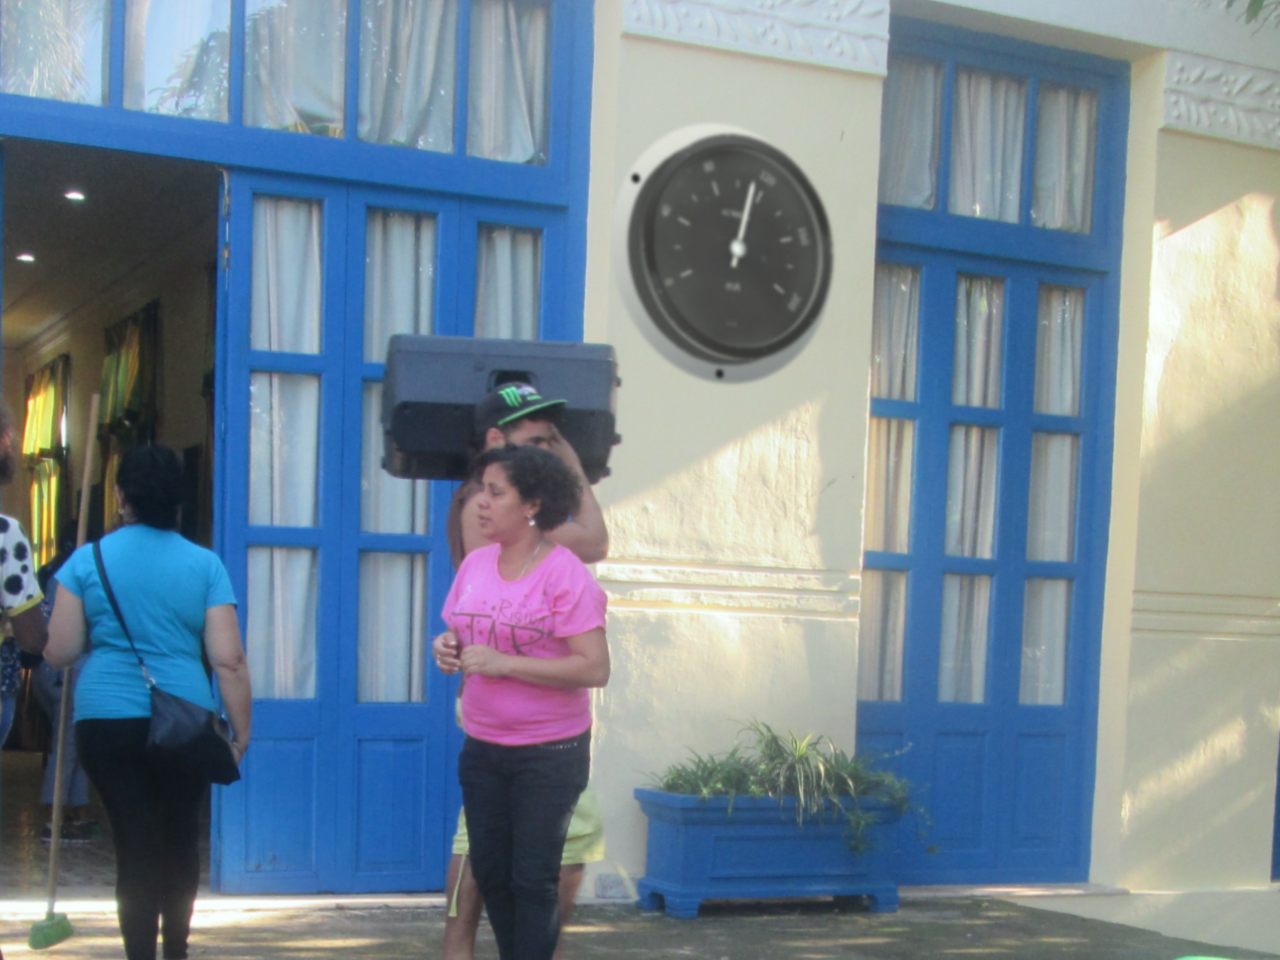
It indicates 110 mA
